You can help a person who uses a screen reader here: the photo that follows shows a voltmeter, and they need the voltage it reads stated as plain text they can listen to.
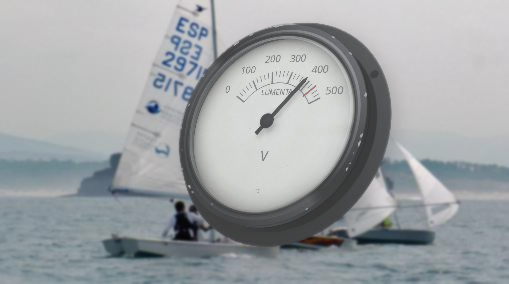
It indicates 400 V
